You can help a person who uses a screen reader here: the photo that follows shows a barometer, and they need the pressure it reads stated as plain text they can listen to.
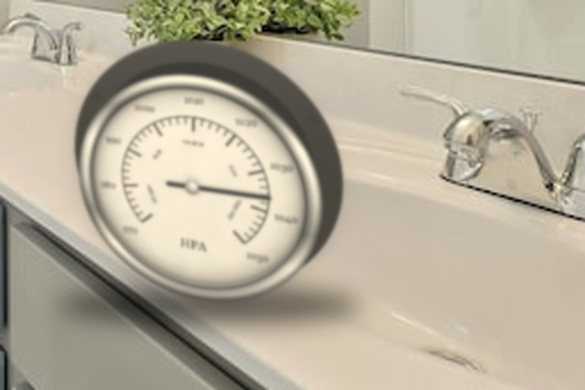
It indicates 1036 hPa
